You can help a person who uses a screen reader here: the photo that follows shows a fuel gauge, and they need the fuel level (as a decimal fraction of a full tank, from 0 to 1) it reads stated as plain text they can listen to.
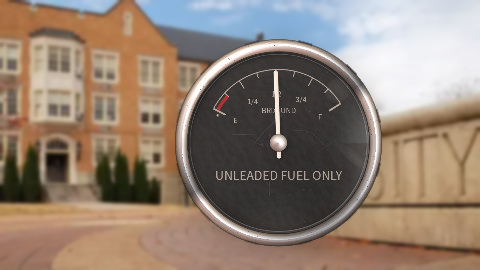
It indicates 0.5
